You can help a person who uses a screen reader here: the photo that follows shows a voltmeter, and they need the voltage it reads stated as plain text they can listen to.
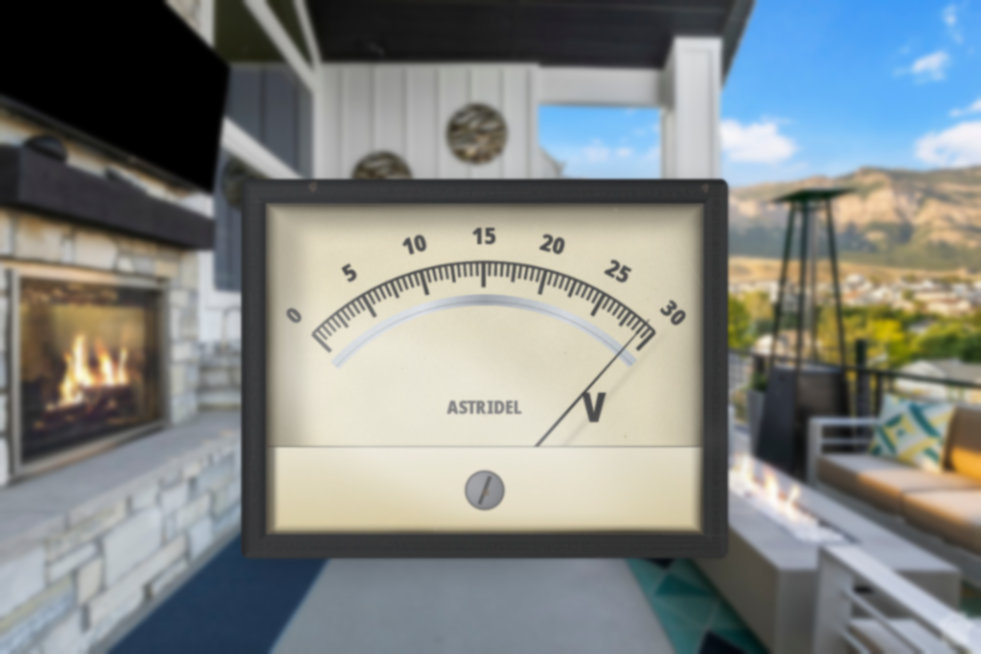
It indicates 29 V
